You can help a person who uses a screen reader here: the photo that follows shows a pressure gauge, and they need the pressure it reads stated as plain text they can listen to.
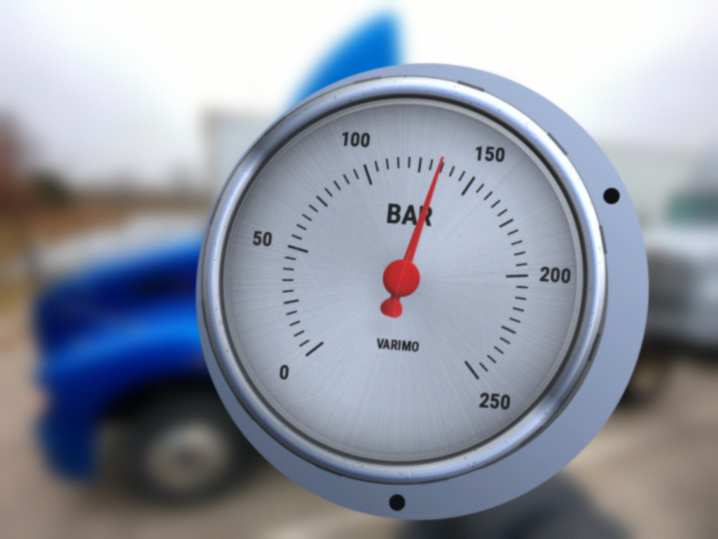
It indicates 135 bar
